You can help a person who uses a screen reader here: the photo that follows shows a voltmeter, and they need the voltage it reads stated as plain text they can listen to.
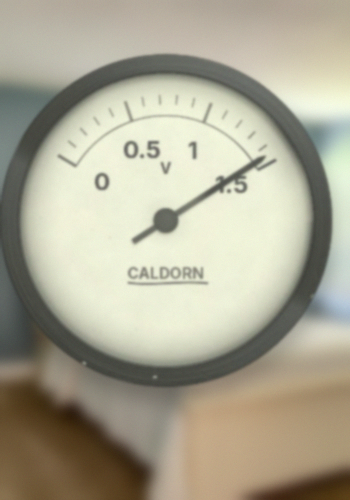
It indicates 1.45 V
